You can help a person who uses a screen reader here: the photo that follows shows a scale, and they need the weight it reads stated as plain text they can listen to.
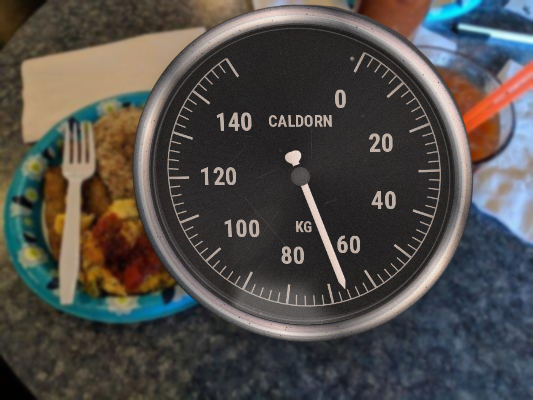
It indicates 66 kg
